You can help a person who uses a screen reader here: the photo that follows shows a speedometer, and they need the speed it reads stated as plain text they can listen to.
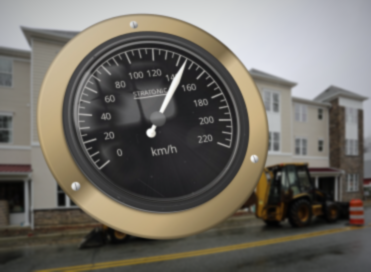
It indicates 145 km/h
